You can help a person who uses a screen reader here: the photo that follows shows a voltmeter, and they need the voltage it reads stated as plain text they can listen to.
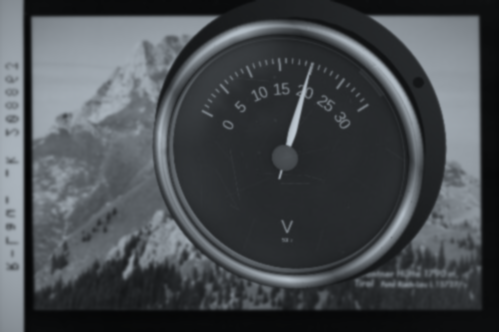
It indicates 20 V
